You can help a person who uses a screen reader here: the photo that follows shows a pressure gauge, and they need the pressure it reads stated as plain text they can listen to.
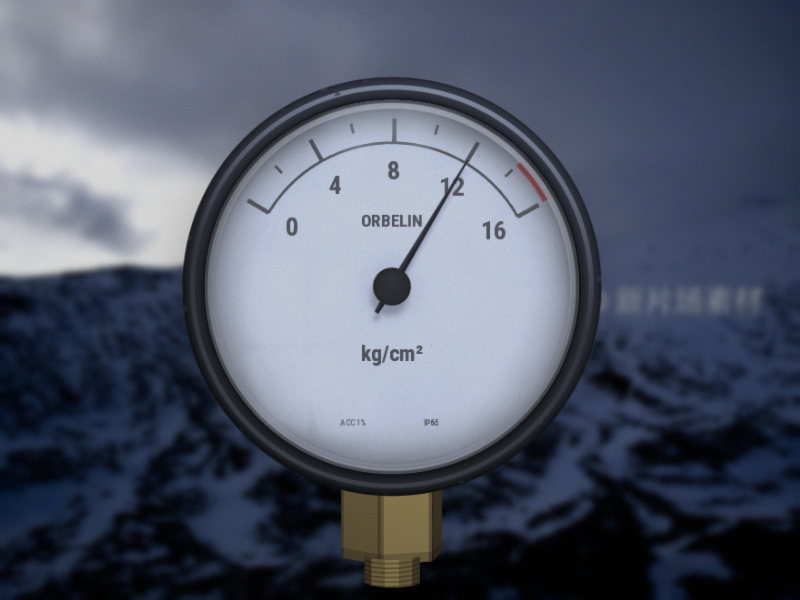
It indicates 12 kg/cm²
